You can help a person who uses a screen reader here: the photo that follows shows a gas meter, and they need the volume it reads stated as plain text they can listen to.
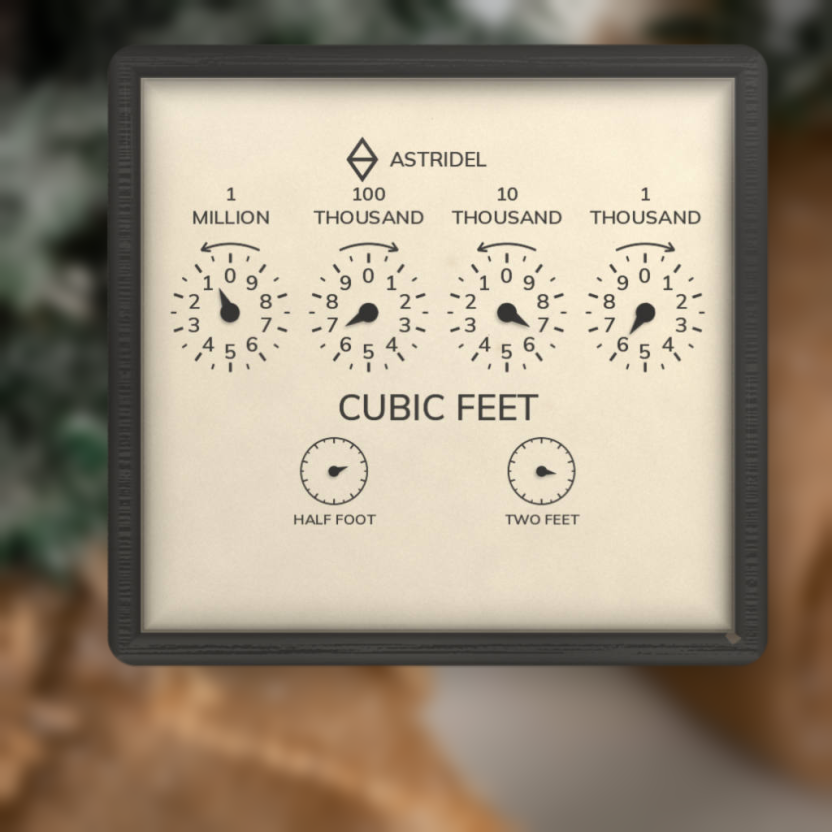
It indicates 66600 ft³
